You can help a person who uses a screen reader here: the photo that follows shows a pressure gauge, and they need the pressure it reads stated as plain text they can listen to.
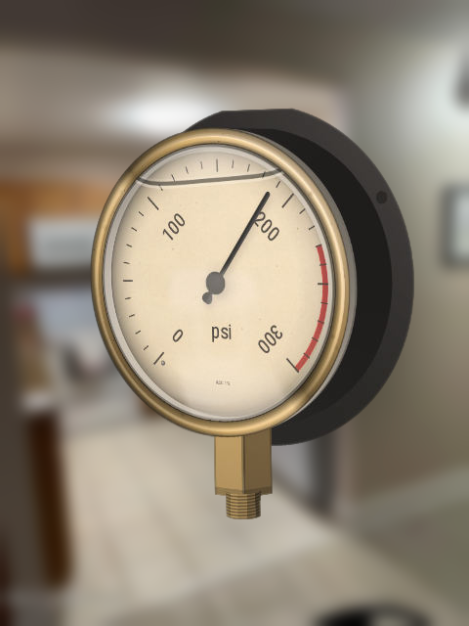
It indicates 190 psi
